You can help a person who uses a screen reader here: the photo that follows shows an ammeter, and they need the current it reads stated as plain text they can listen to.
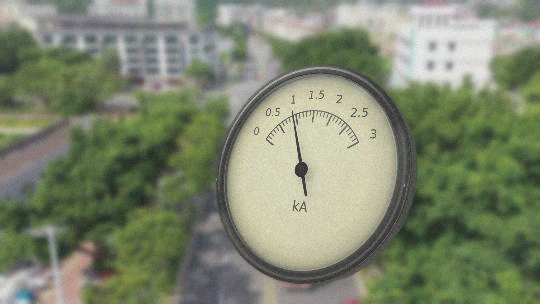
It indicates 1 kA
